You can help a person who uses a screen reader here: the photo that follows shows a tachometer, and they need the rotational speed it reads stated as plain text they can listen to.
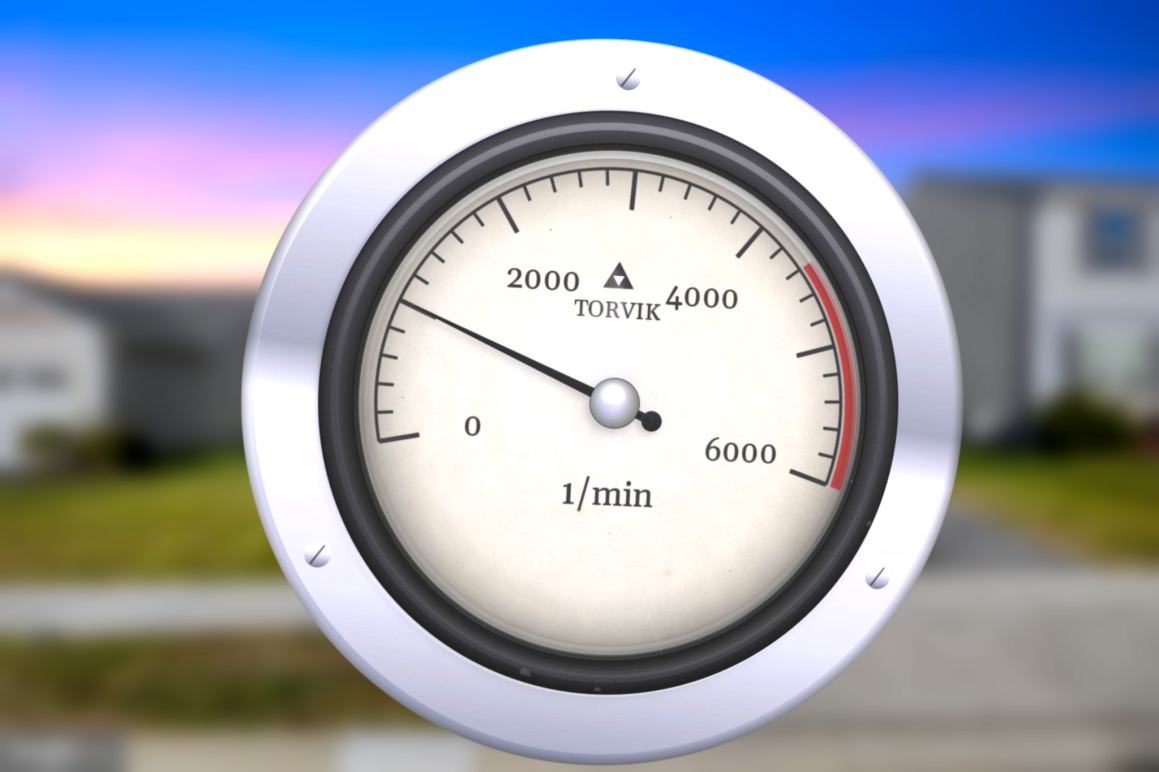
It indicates 1000 rpm
